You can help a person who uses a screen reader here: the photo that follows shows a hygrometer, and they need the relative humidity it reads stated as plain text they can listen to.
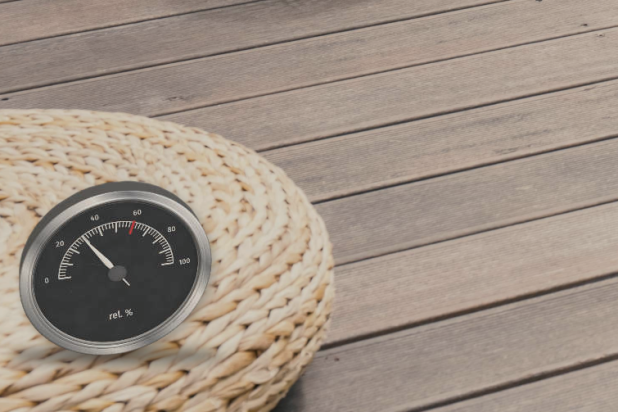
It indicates 30 %
